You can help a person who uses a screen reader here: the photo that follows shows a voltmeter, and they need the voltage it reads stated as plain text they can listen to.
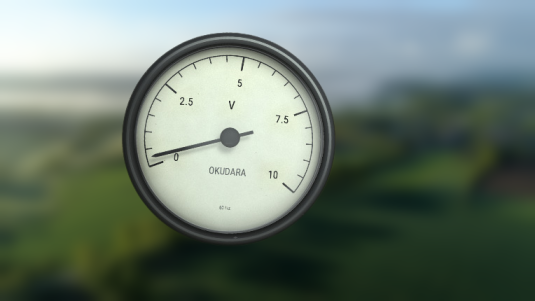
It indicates 0.25 V
